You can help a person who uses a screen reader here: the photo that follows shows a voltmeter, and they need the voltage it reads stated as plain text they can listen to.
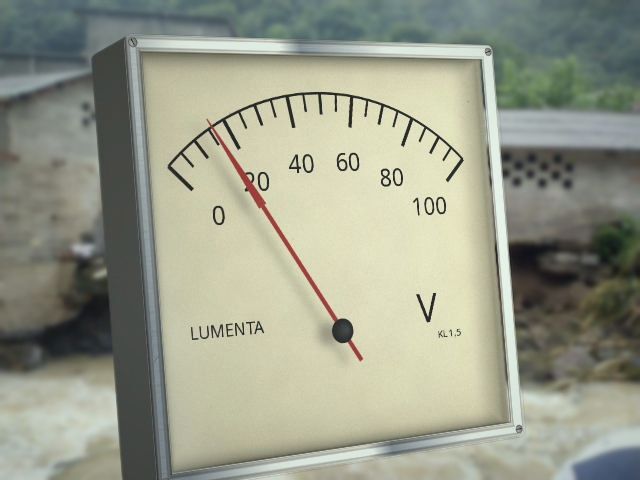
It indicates 15 V
